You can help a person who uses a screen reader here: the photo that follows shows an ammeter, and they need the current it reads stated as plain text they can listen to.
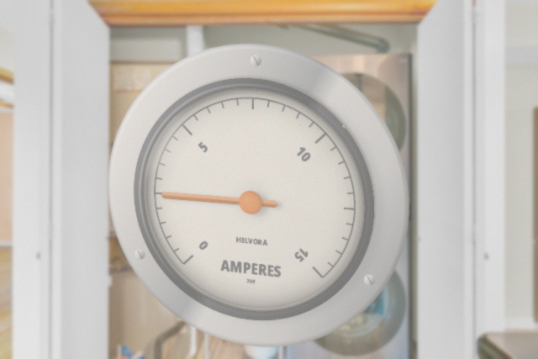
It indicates 2.5 A
